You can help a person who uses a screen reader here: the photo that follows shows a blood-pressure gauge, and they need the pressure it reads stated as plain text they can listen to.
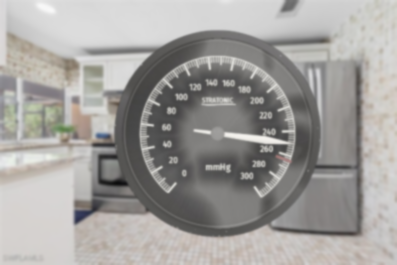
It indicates 250 mmHg
